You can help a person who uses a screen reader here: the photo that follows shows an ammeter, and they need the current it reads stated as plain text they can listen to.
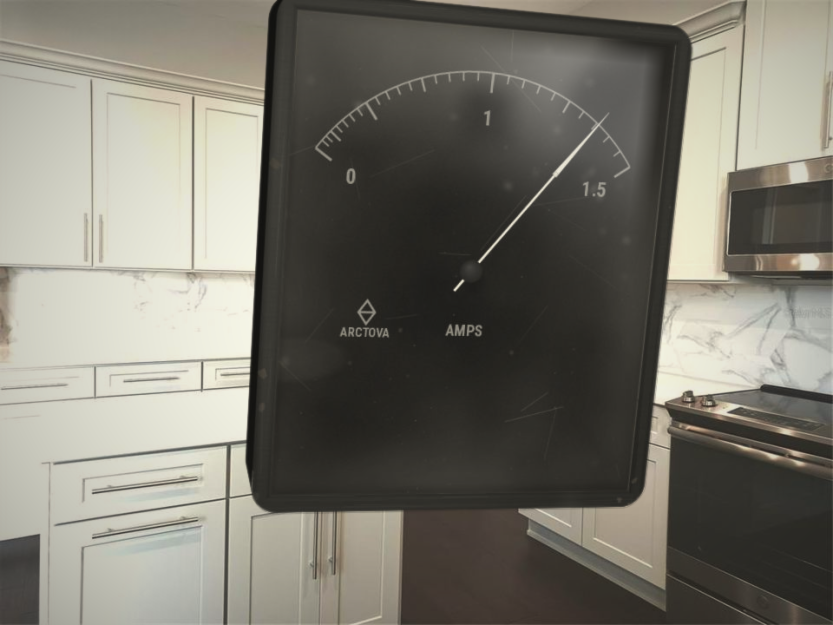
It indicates 1.35 A
